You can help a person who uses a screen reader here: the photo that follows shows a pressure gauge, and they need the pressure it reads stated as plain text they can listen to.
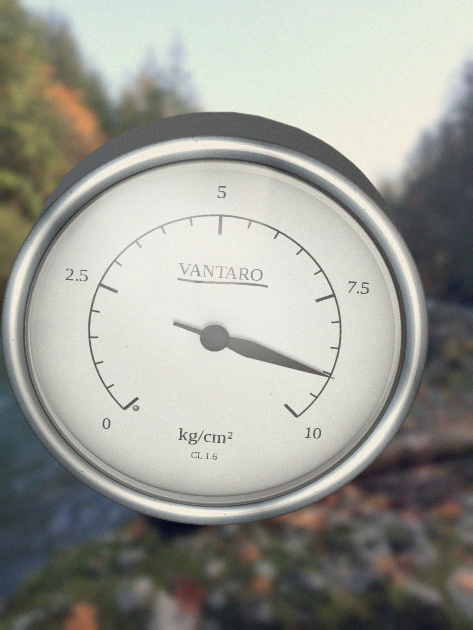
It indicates 9 kg/cm²
